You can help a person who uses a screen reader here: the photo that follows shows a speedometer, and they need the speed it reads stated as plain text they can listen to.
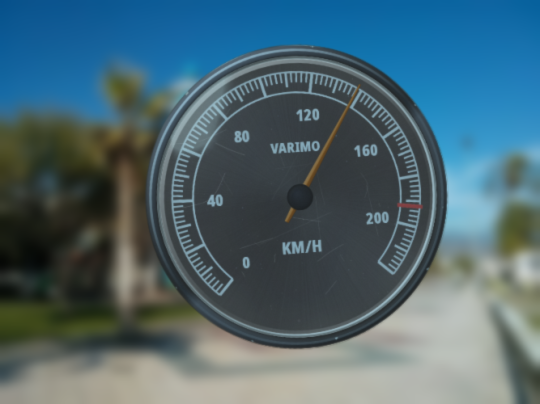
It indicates 138 km/h
